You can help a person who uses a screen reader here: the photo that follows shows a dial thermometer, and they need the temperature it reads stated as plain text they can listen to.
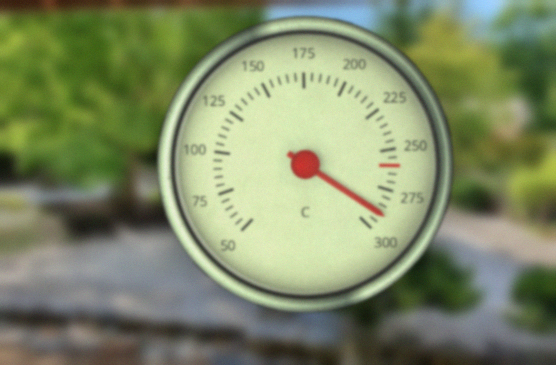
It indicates 290 °C
